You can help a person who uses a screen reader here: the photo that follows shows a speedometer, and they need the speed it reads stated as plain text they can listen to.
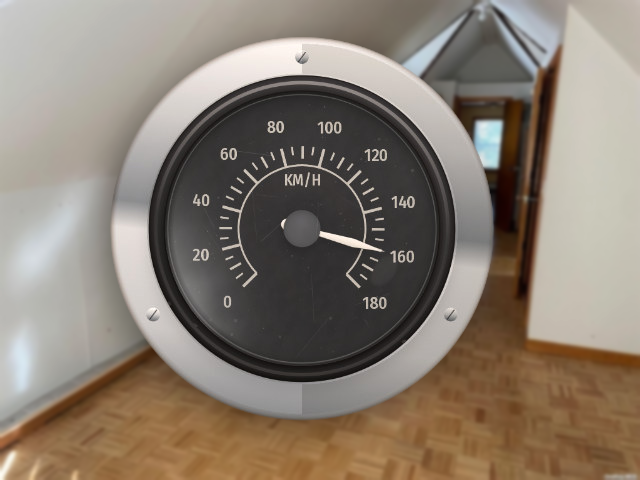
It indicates 160 km/h
